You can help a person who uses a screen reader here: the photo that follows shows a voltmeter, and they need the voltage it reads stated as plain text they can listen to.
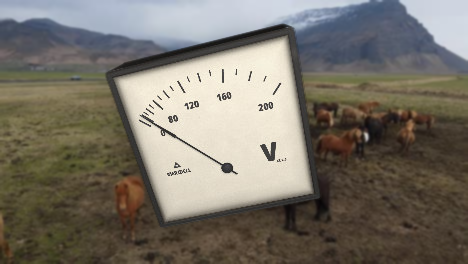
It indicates 40 V
